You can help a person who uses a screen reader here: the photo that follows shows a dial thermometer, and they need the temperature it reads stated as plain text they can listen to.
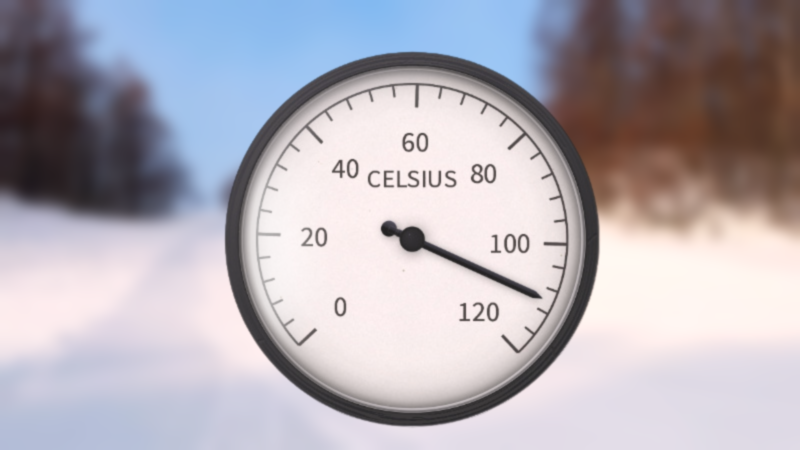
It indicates 110 °C
